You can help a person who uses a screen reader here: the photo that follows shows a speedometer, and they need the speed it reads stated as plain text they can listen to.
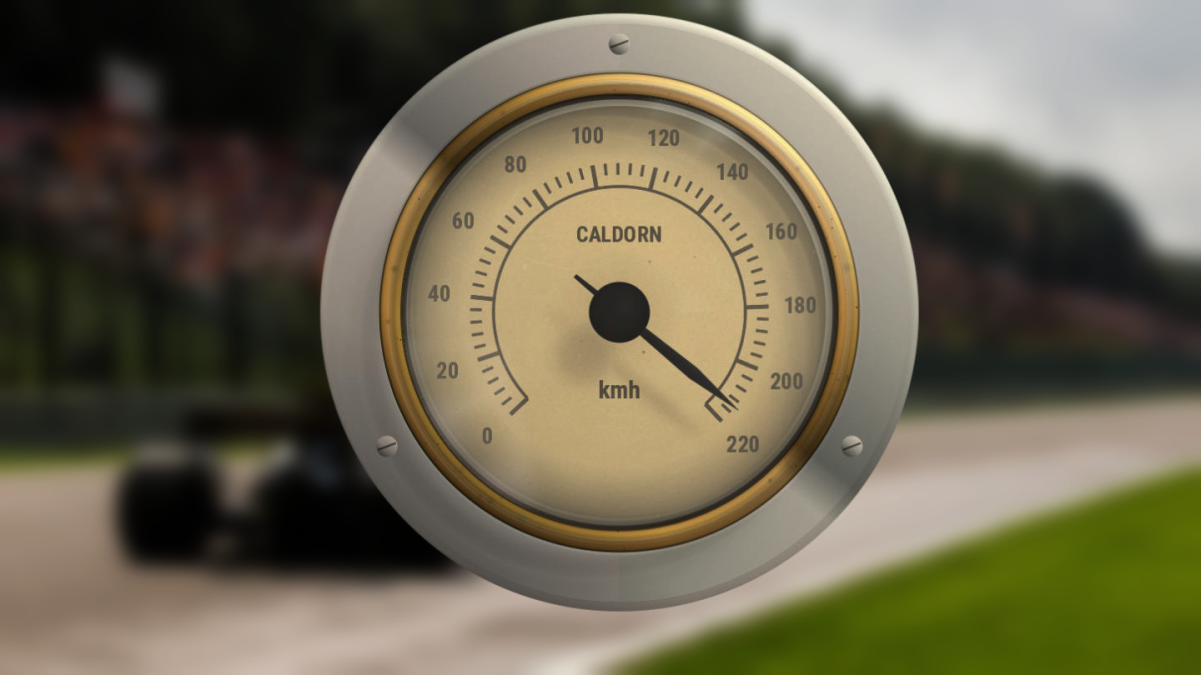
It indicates 214 km/h
